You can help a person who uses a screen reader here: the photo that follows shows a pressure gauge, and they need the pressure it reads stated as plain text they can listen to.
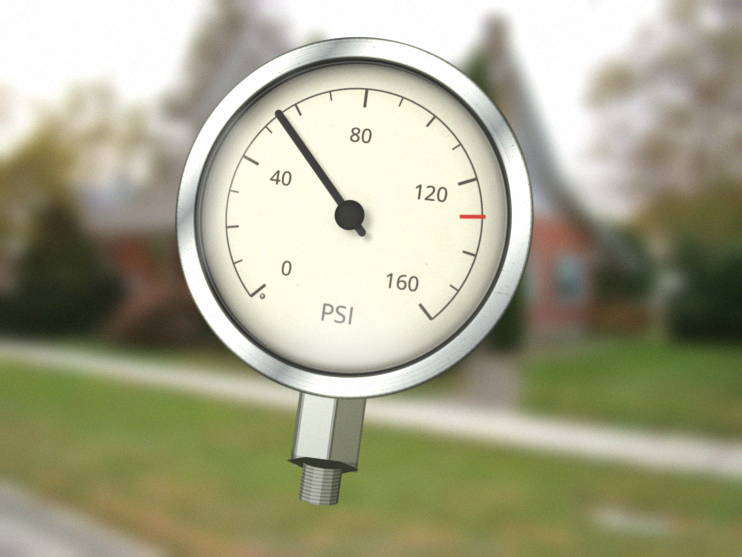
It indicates 55 psi
